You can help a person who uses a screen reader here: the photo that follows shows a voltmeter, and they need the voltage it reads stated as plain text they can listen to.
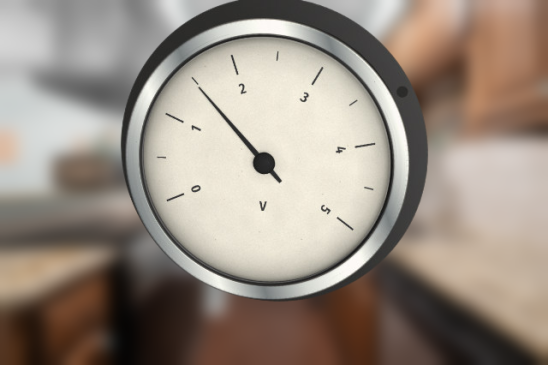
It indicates 1.5 V
